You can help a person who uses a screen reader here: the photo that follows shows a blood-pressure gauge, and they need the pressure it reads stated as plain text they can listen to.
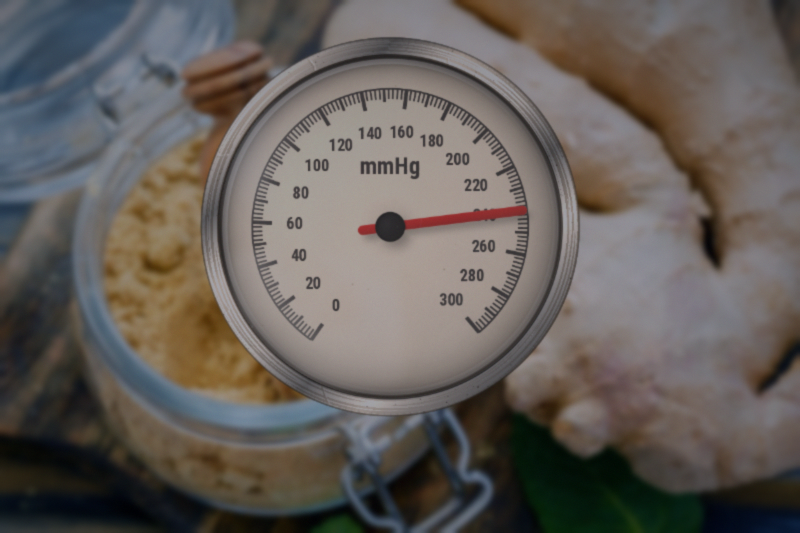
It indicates 240 mmHg
